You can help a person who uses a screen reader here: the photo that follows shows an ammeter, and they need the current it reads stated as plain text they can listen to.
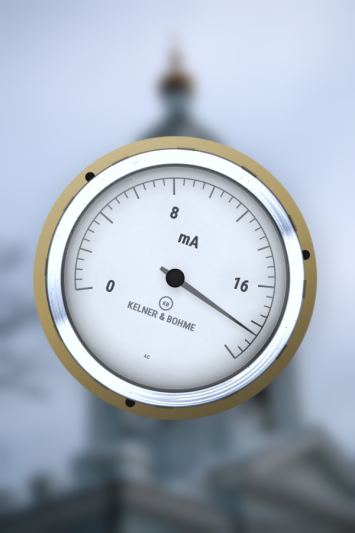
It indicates 18.5 mA
